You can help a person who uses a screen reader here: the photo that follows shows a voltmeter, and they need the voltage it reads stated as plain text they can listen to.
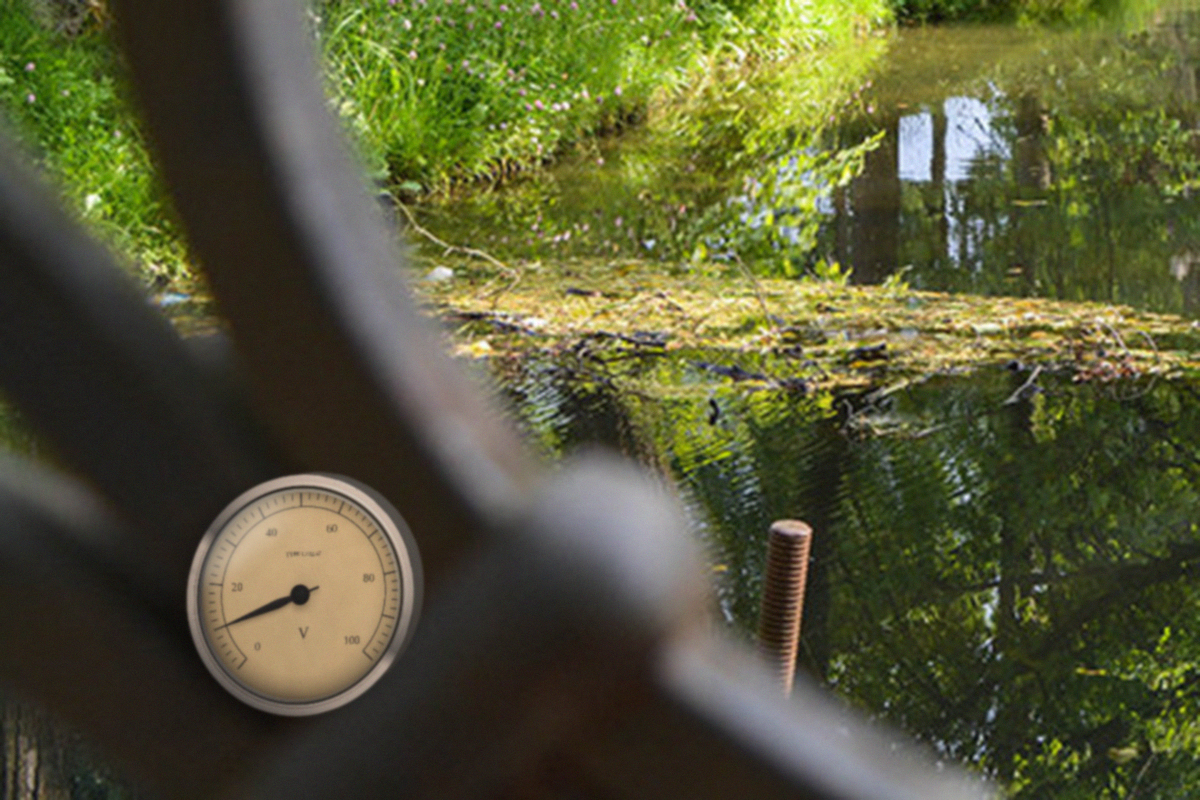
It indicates 10 V
